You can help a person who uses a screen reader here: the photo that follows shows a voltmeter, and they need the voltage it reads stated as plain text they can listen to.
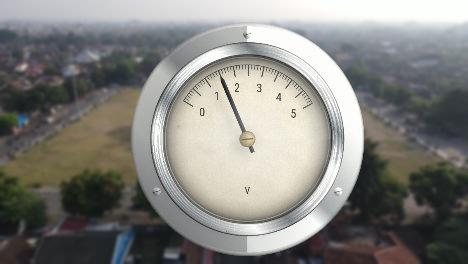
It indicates 1.5 V
